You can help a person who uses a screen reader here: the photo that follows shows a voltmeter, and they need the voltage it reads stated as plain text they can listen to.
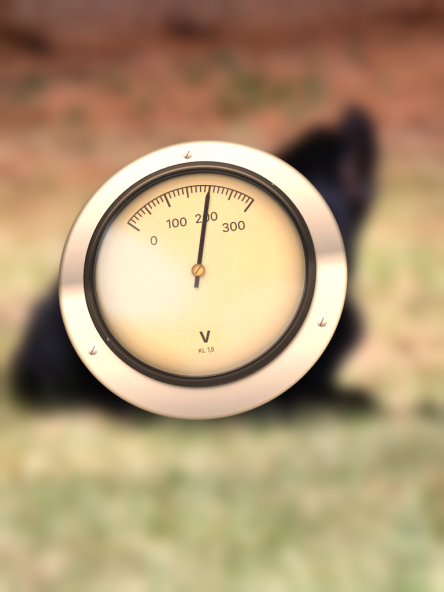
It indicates 200 V
